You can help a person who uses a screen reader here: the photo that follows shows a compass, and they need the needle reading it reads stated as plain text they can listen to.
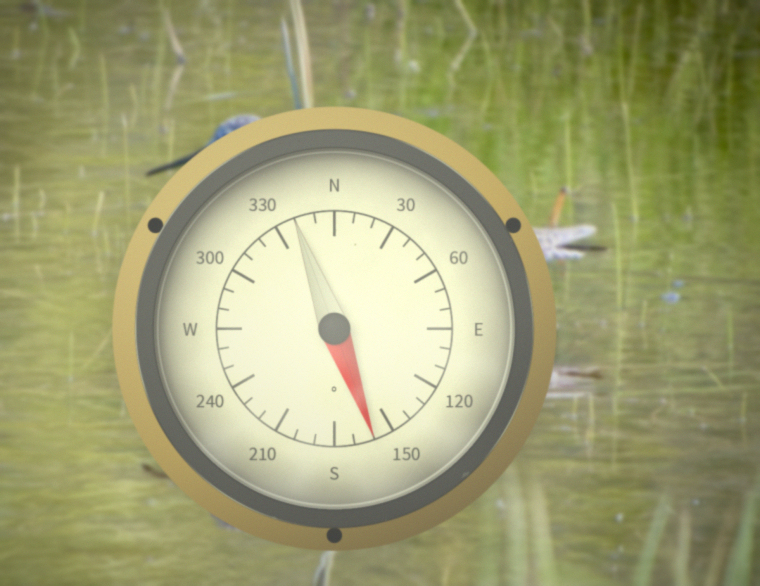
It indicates 160 °
